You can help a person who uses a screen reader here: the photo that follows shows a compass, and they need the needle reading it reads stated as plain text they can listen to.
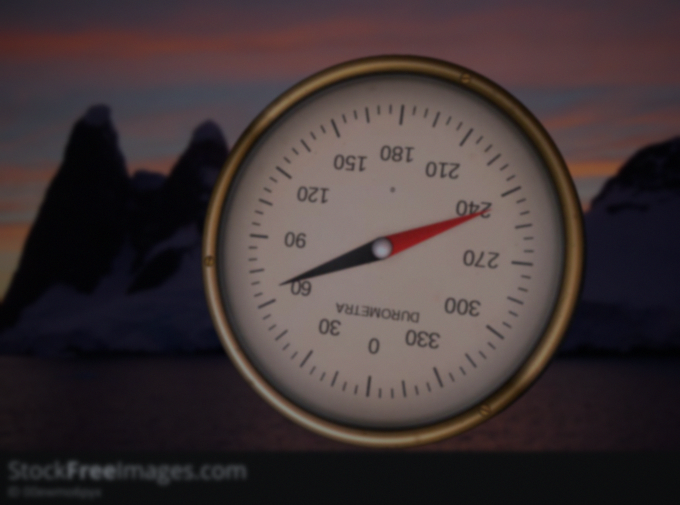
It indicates 245 °
